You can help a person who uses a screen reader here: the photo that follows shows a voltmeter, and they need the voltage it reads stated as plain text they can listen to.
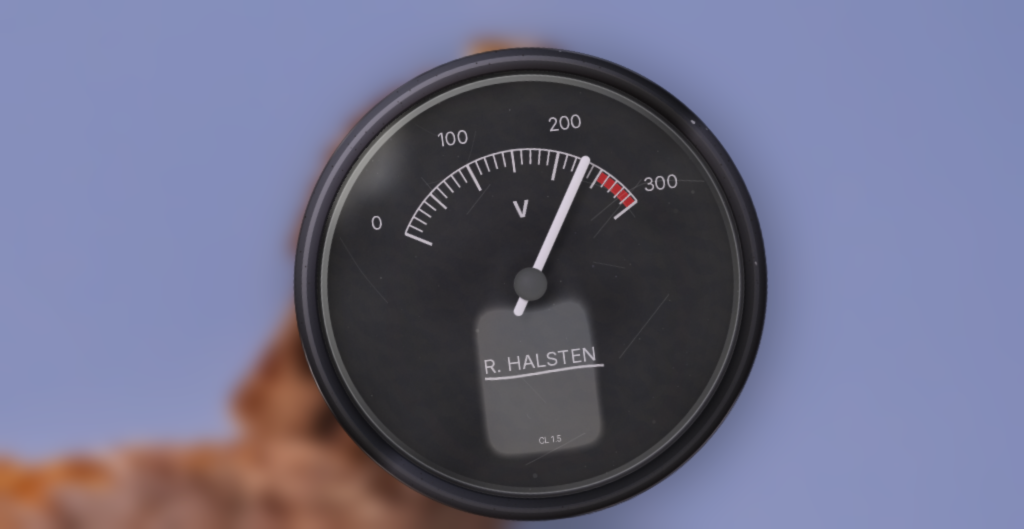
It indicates 230 V
